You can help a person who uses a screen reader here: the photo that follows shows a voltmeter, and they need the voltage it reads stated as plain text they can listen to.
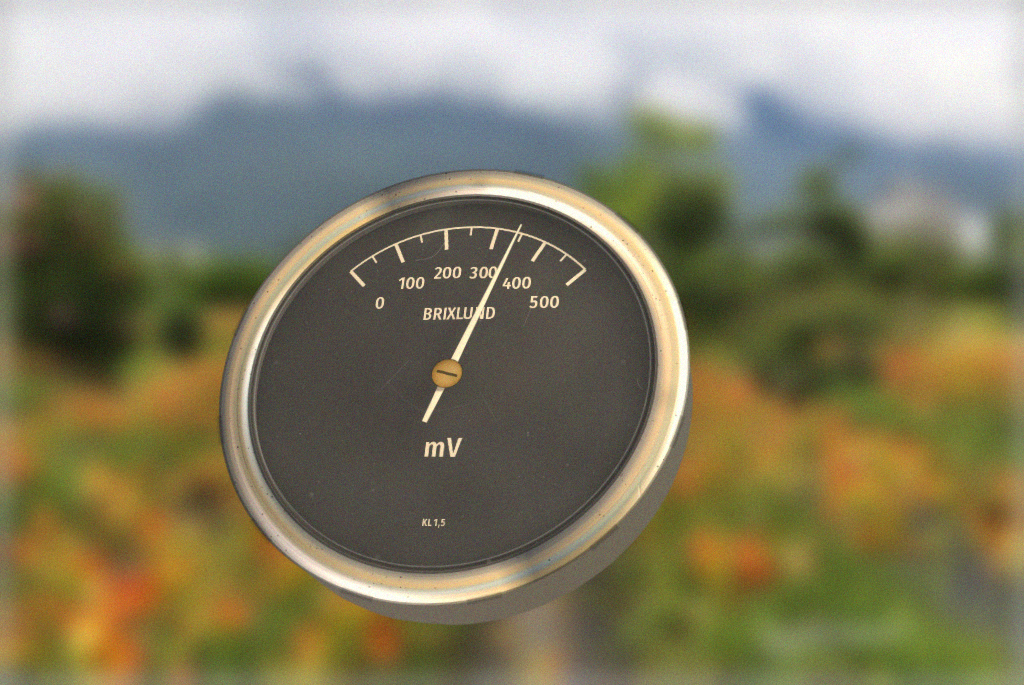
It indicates 350 mV
